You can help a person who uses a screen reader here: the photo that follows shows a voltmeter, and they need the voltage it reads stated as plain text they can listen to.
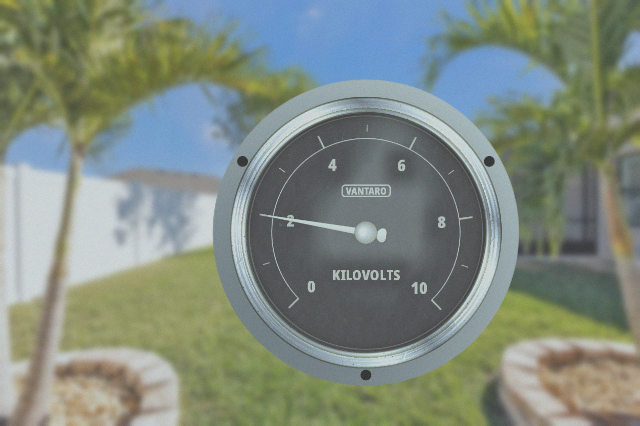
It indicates 2 kV
